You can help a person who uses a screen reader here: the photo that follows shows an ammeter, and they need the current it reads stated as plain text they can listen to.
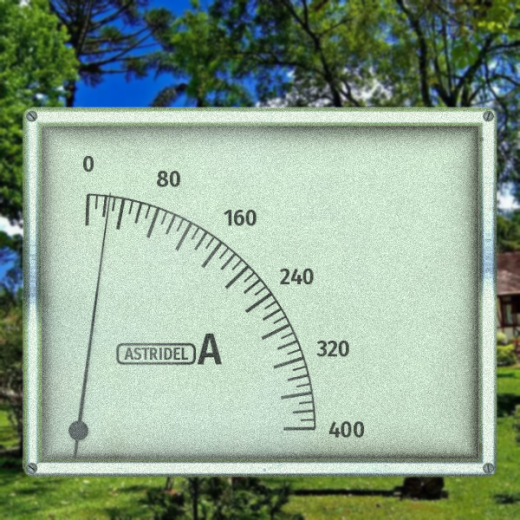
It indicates 25 A
